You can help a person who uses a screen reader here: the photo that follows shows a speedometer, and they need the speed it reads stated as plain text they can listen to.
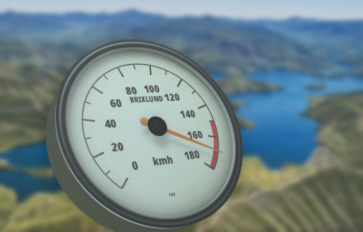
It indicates 170 km/h
